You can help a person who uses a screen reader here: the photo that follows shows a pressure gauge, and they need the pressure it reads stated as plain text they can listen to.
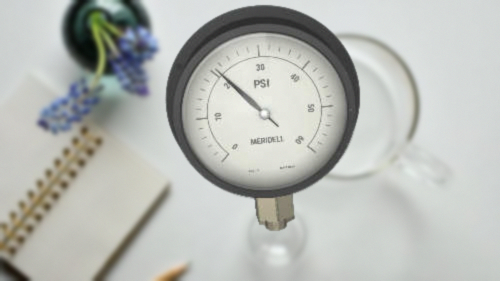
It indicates 21 psi
